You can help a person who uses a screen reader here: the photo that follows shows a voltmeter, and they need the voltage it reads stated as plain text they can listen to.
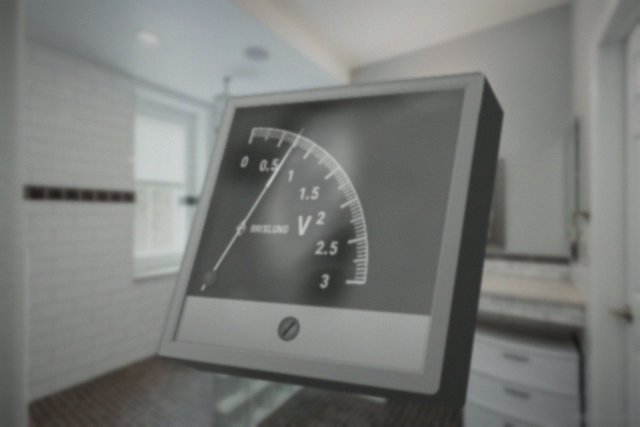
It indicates 0.75 V
